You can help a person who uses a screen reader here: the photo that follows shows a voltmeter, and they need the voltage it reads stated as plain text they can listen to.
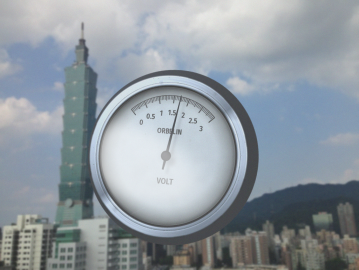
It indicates 1.75 V
